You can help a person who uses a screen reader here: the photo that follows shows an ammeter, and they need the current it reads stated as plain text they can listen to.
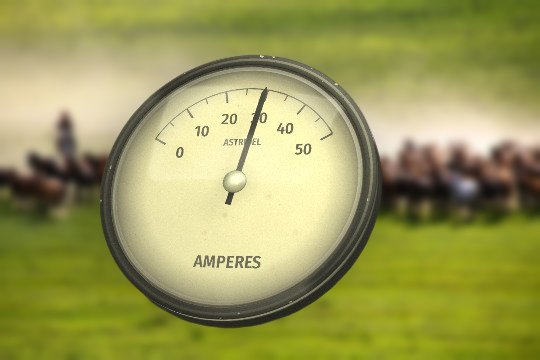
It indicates 30 A
